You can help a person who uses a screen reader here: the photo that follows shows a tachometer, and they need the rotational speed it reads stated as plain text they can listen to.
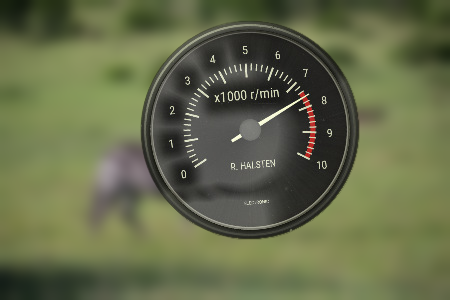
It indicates 7600 rpm
